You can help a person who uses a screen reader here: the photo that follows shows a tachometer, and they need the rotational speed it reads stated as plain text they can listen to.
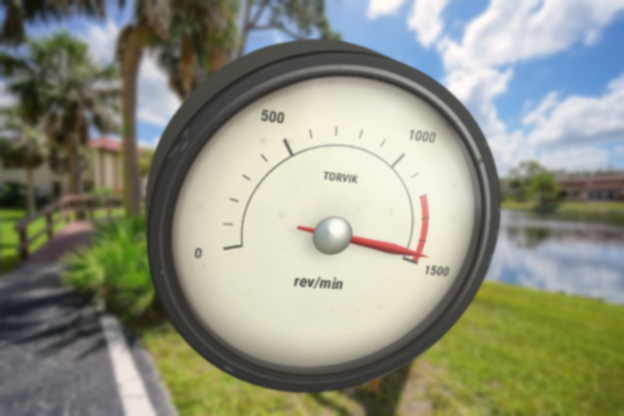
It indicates 1450 rpm
